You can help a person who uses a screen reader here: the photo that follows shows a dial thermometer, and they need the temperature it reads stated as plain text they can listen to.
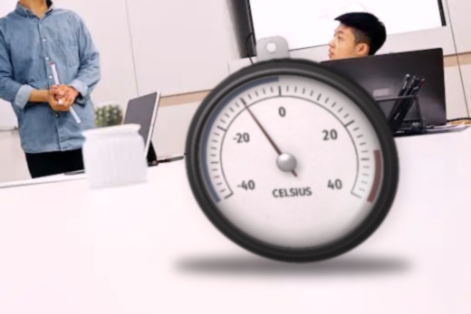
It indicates -10 °C
